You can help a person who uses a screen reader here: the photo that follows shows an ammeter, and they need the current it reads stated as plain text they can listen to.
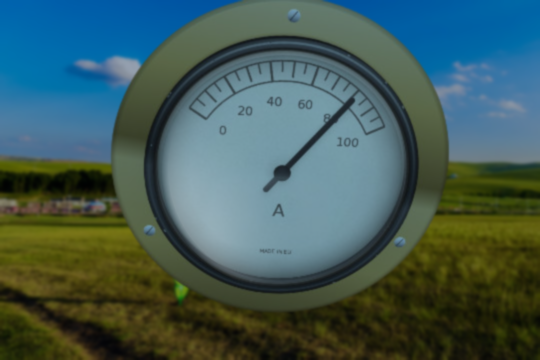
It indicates 80 A
